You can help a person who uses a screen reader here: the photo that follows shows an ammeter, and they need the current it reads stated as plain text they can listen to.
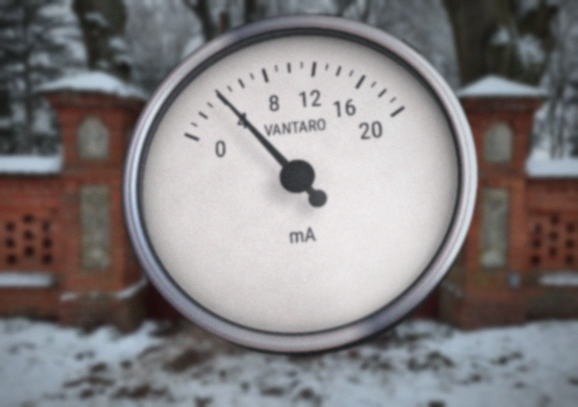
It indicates 4 mA
